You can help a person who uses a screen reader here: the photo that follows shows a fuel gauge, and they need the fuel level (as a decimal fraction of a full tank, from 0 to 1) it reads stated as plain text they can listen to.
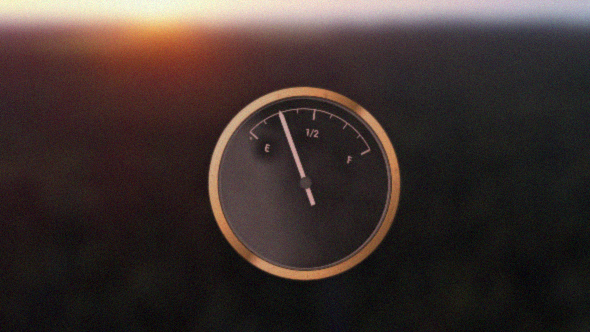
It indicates 0.25
